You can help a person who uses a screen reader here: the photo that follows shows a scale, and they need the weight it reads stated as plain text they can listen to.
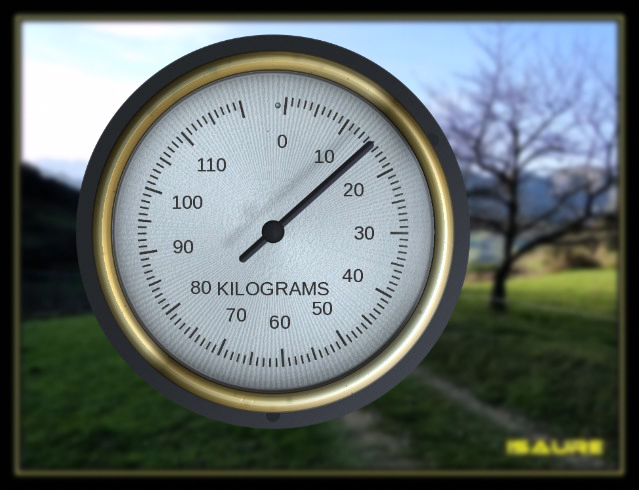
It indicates 15 kg
